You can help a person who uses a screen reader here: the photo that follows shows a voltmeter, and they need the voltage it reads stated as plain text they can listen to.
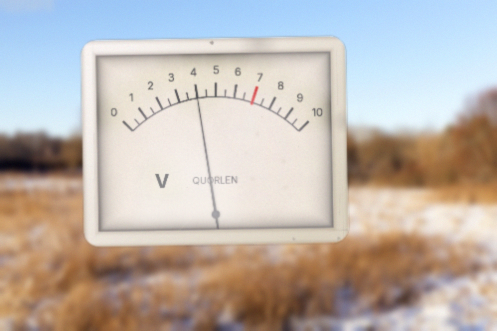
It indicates 4 V
